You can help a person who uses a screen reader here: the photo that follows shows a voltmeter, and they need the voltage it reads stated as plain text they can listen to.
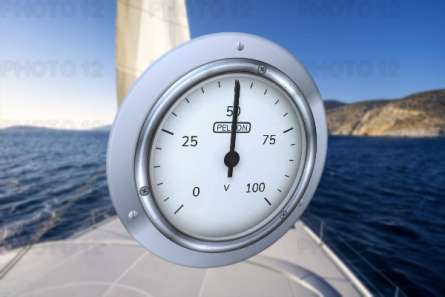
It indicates 50 V
